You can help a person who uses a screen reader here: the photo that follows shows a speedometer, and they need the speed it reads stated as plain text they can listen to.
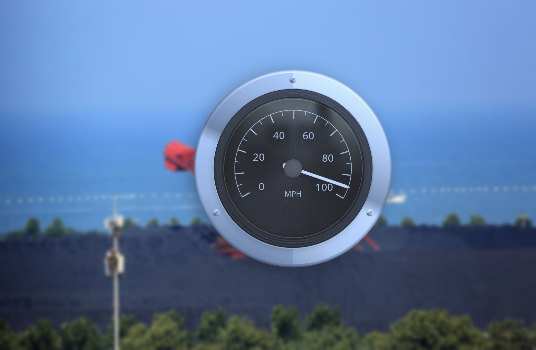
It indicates 95 mph
